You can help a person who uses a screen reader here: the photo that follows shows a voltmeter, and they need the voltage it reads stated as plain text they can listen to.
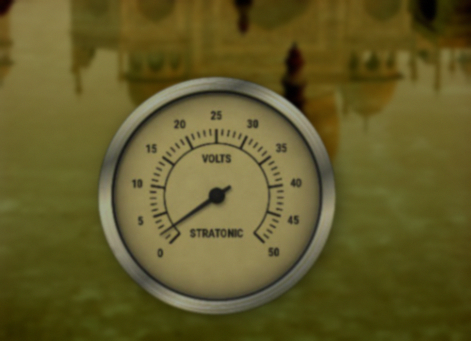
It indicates 2 V
